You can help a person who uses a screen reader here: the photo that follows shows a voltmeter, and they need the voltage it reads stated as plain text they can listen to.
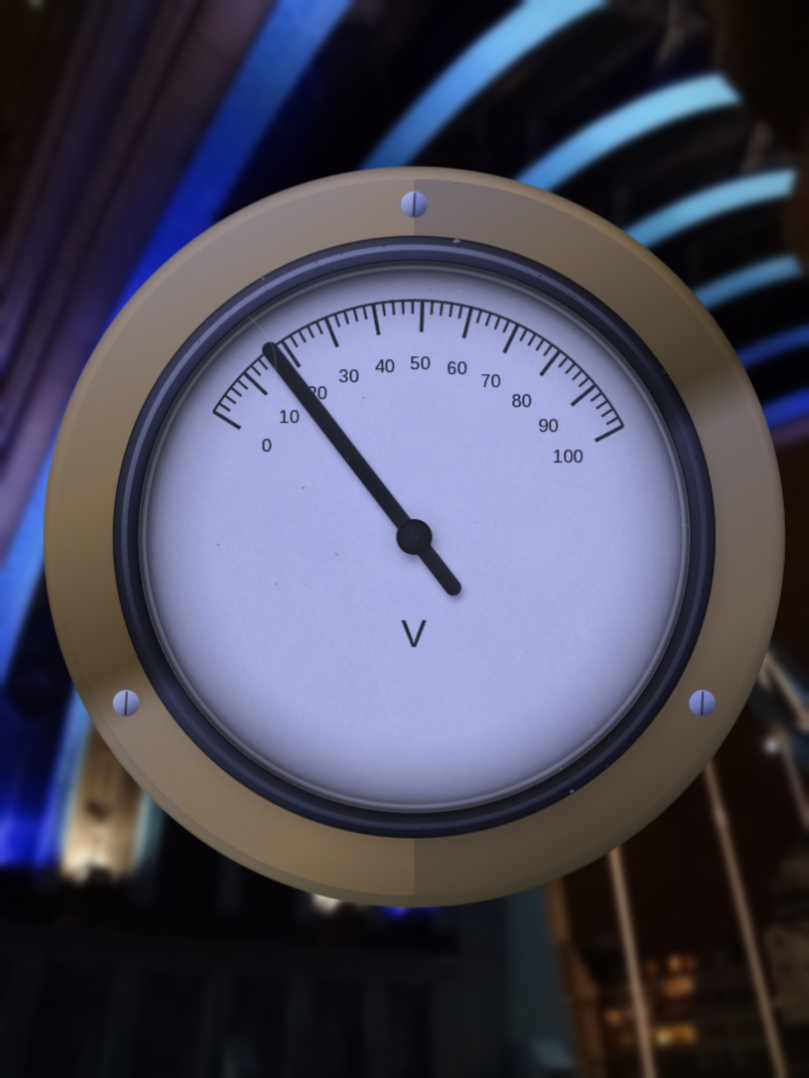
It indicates 17 V
